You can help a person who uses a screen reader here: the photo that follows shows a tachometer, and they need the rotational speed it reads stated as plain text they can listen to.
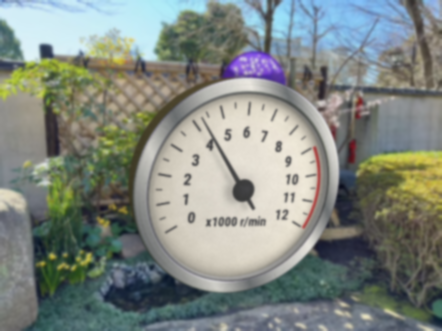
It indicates 4250 rpm
